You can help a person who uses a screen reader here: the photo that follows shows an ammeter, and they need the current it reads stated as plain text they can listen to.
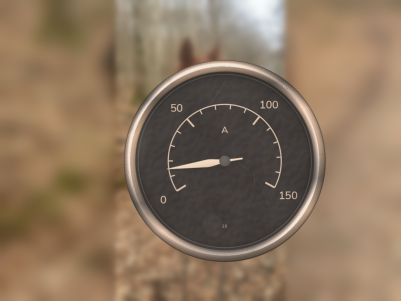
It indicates 15 A
